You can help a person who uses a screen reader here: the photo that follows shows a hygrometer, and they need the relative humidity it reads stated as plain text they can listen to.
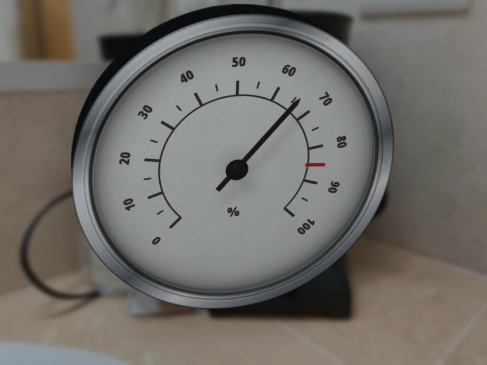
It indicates 65 %
